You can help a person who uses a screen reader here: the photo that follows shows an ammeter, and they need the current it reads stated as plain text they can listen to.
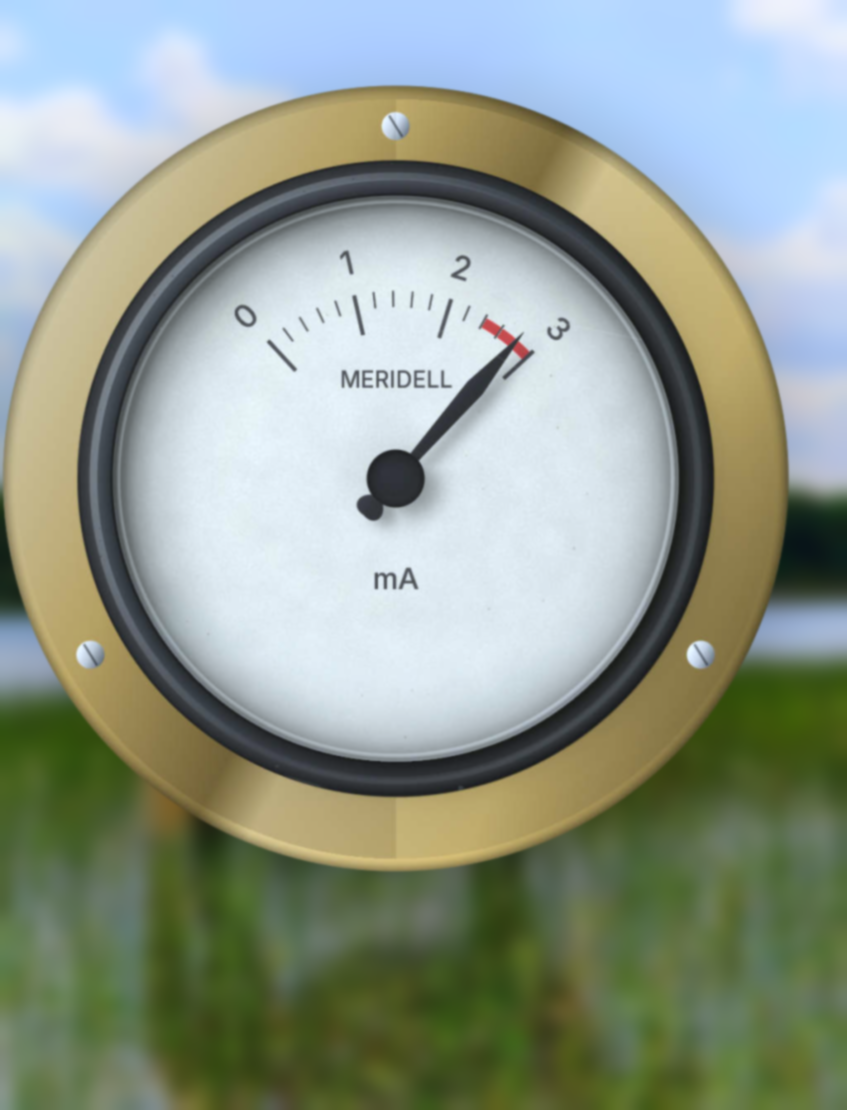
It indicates 2.8 mA
